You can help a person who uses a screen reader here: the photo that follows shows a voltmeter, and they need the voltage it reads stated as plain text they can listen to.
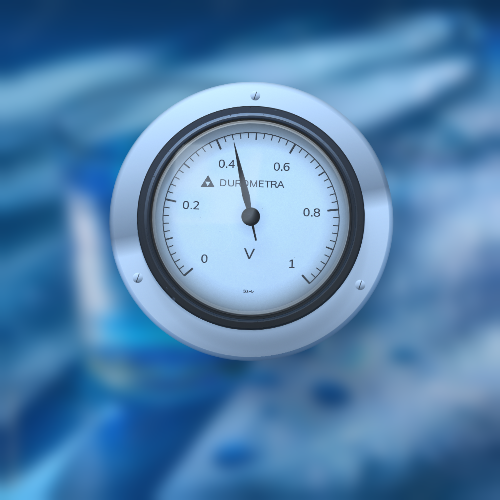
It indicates 0.44 V
